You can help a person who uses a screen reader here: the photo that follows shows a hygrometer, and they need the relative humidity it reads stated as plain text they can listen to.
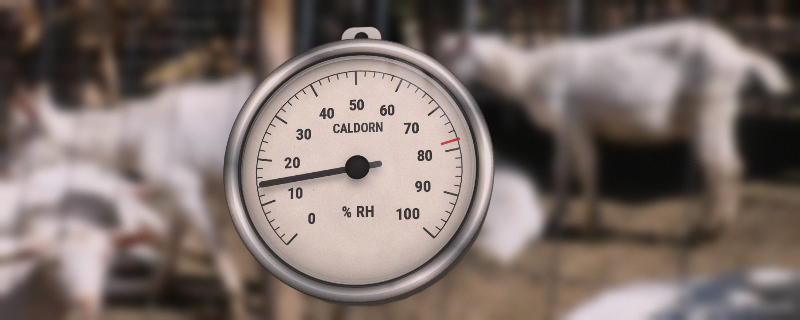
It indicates 14 %
